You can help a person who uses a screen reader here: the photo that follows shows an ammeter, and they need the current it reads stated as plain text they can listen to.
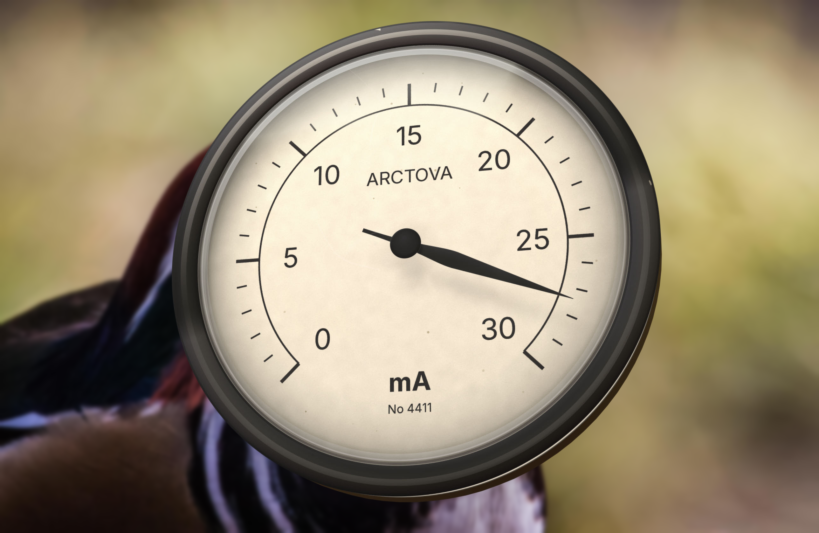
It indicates 27.5 mA
